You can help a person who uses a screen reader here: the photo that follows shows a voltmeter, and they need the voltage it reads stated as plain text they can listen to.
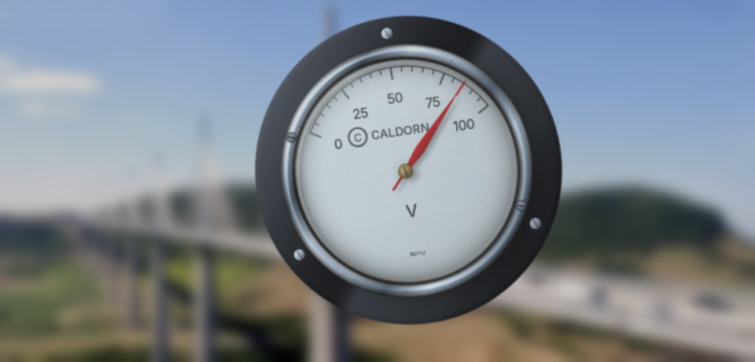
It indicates 85 V
